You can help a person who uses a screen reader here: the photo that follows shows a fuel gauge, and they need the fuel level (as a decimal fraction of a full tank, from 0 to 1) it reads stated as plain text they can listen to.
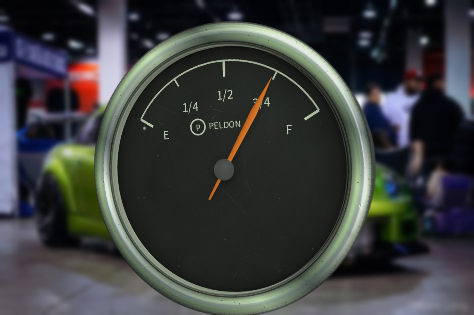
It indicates 0.75
